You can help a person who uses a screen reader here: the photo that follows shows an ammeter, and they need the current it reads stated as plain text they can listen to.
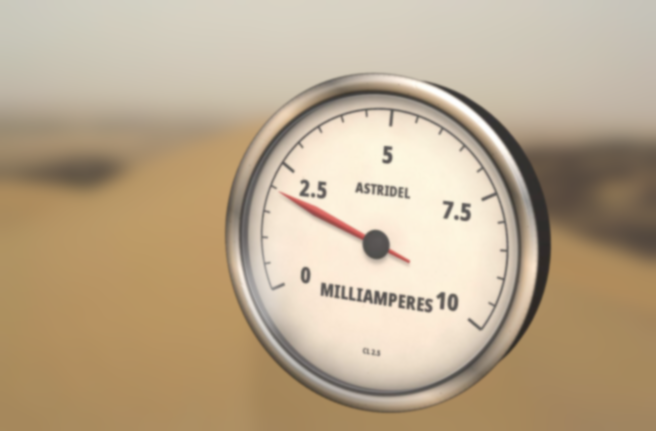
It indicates 2 mA
